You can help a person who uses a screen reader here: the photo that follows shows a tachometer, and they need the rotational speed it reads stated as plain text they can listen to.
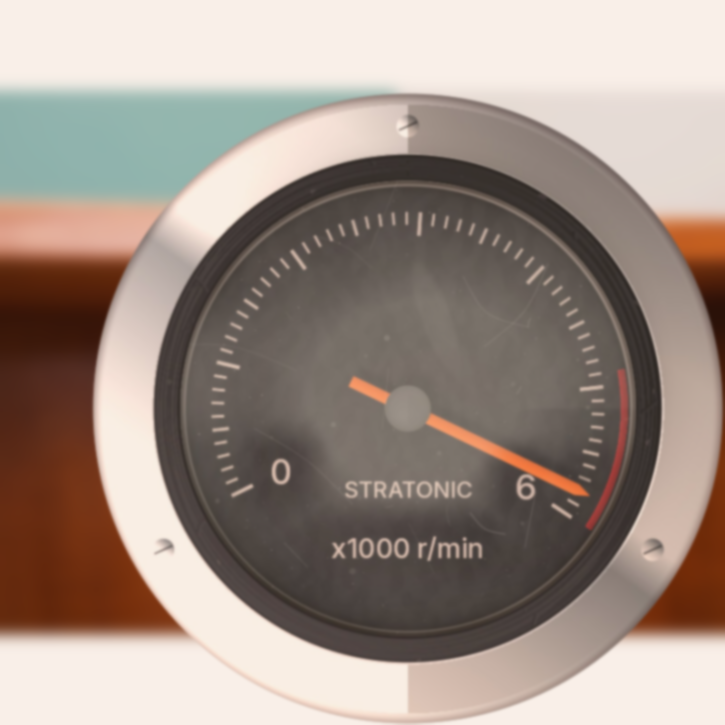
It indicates 5800 rpm
